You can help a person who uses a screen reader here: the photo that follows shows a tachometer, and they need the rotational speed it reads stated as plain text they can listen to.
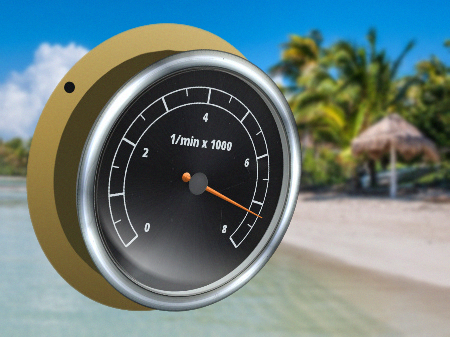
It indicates 7250 rpm
